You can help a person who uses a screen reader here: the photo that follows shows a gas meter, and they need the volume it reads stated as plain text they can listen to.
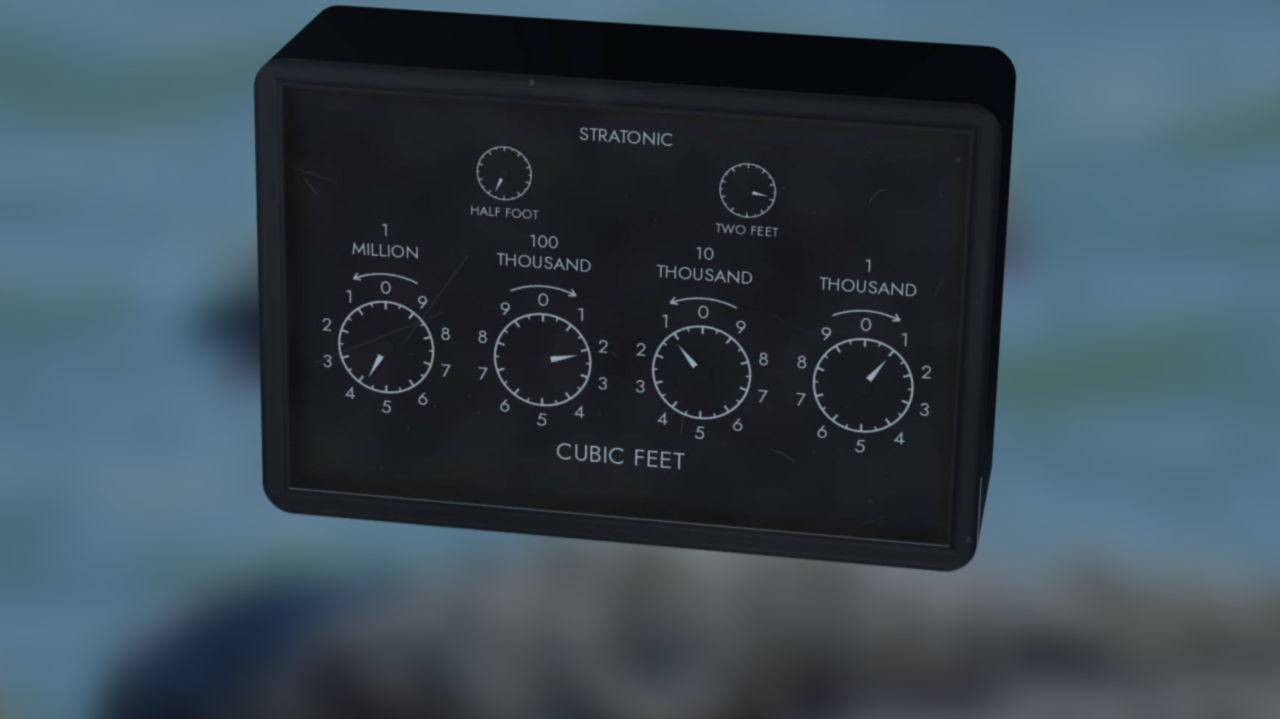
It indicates 421100 ft³
